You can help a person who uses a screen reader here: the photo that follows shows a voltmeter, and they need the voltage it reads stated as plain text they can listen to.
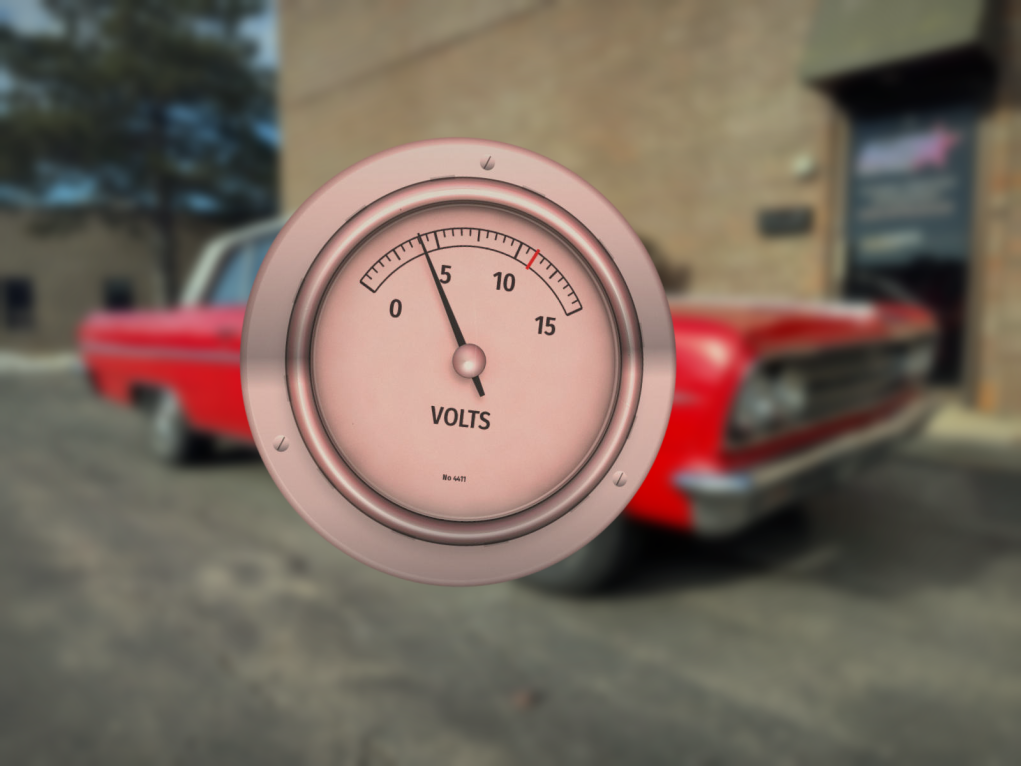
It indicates 4 V
